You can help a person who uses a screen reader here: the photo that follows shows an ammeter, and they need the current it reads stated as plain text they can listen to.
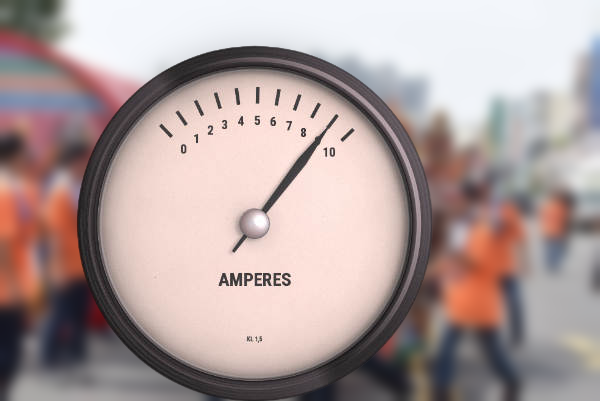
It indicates 9 A
